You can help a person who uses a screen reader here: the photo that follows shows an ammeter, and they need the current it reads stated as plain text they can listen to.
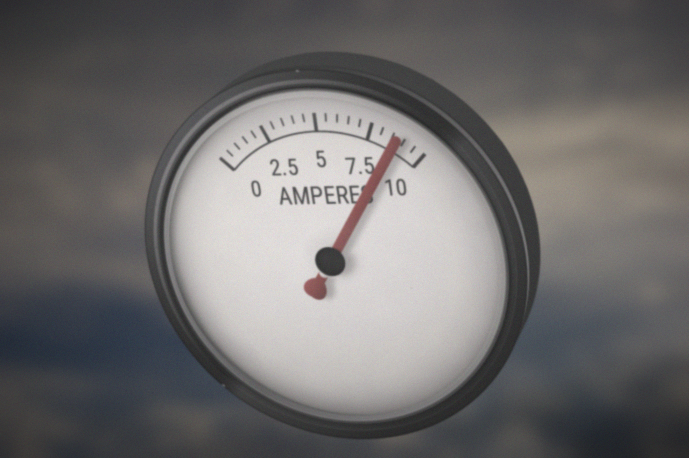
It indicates 8.75 A
